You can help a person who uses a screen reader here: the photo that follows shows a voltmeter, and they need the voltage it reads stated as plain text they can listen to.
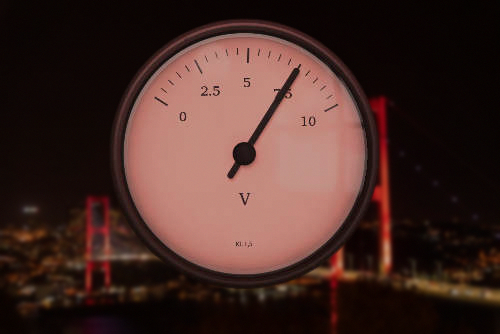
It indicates 7.5 V
